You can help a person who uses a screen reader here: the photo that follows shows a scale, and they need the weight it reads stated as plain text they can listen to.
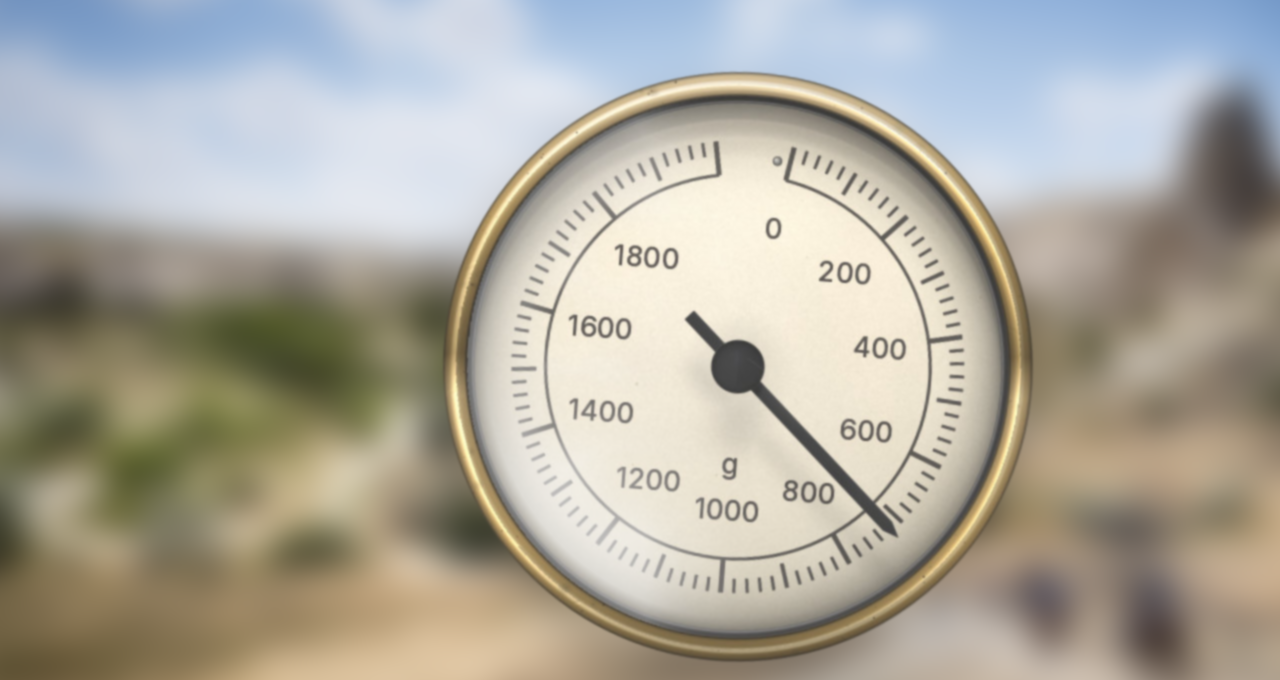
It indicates 720 g
